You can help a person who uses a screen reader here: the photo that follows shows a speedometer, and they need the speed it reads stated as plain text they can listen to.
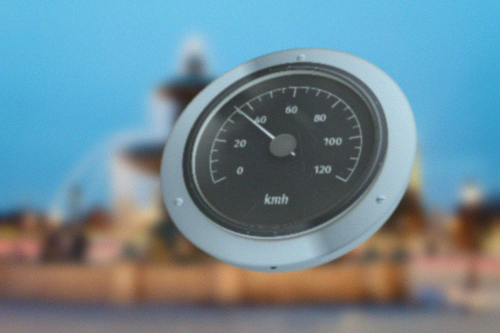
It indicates 35 km/h
